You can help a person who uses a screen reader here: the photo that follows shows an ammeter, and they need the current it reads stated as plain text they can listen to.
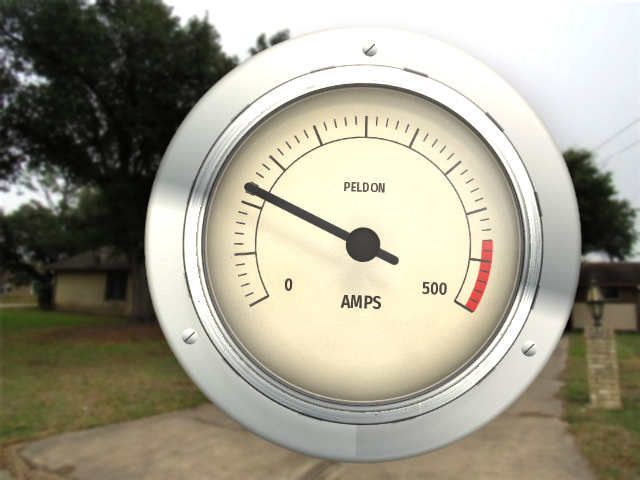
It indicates 115 A
